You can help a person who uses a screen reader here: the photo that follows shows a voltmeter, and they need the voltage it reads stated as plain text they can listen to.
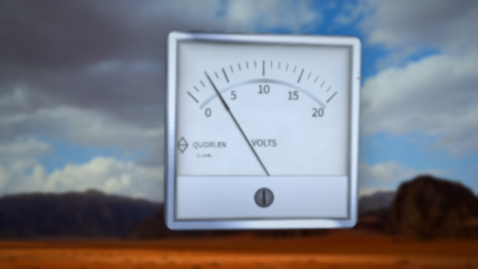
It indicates 3 V
